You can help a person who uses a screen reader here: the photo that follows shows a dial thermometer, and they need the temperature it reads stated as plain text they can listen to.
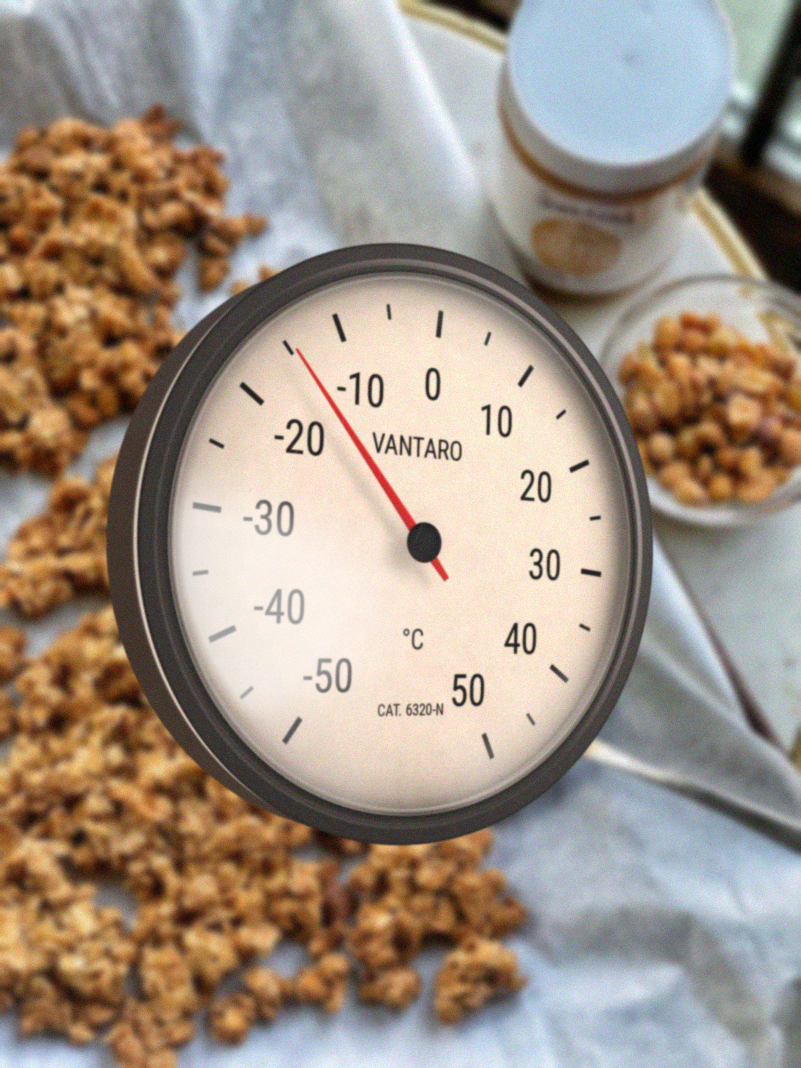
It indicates -15 °C
